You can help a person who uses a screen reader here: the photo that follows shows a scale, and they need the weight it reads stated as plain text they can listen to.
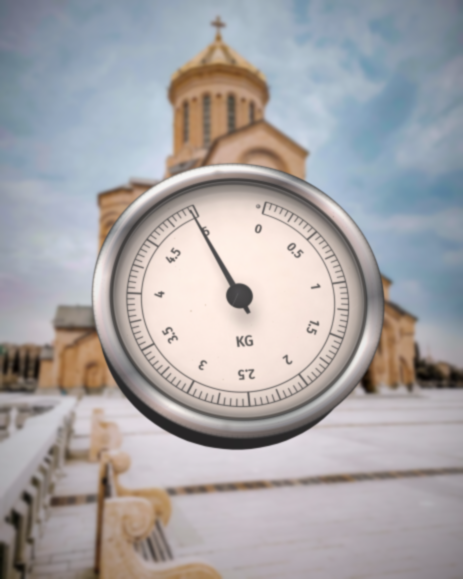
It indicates 4.95 kg
